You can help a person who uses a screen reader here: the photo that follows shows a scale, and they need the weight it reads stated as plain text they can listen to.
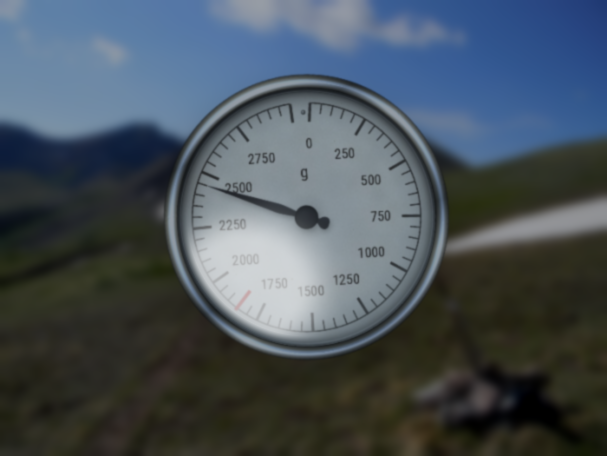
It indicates 2450 g
